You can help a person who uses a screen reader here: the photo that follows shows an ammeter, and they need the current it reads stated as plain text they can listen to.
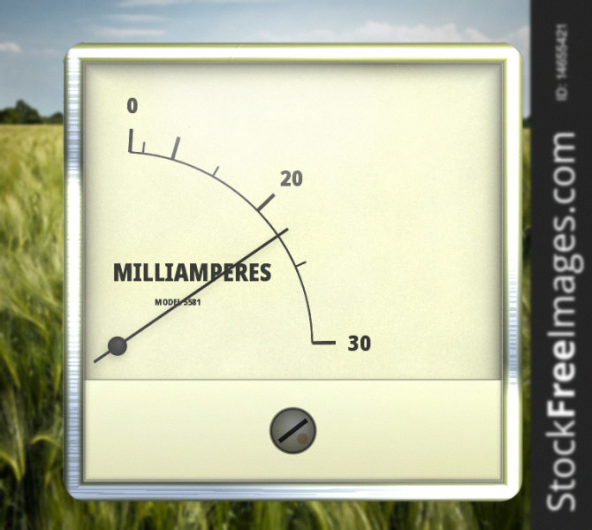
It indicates 22.5 mA
